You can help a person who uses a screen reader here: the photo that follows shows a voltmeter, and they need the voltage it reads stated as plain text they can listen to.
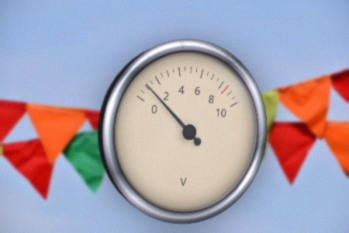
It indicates 1 V
